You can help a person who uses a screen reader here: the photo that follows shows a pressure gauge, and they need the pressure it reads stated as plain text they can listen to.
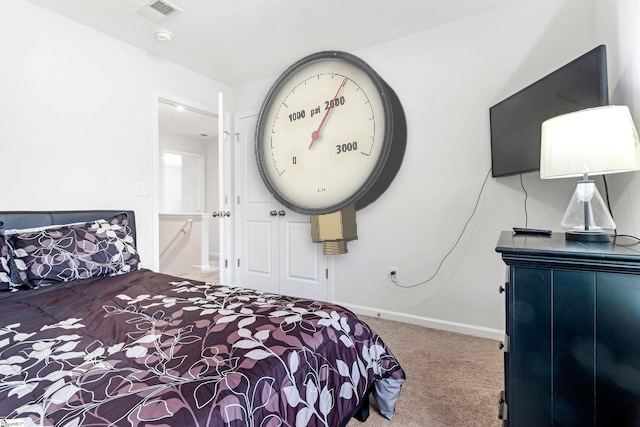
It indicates 2000 psi
